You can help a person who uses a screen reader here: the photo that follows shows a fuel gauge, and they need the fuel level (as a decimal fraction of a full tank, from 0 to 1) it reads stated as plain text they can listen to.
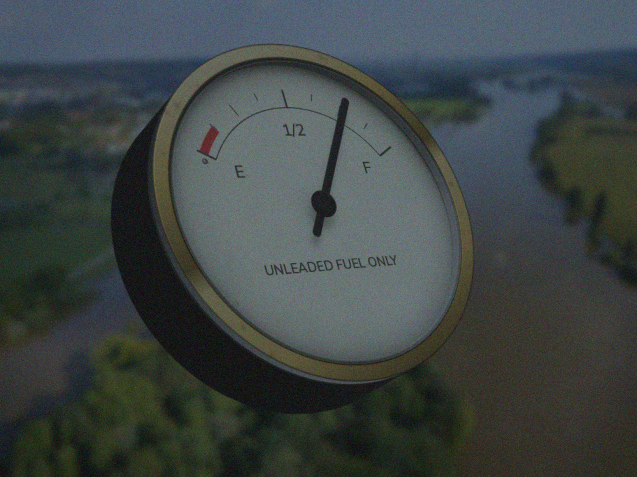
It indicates 0.75
